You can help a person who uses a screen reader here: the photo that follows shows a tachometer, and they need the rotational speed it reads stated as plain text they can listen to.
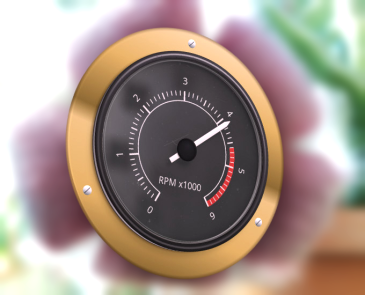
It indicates 4100 rpm
